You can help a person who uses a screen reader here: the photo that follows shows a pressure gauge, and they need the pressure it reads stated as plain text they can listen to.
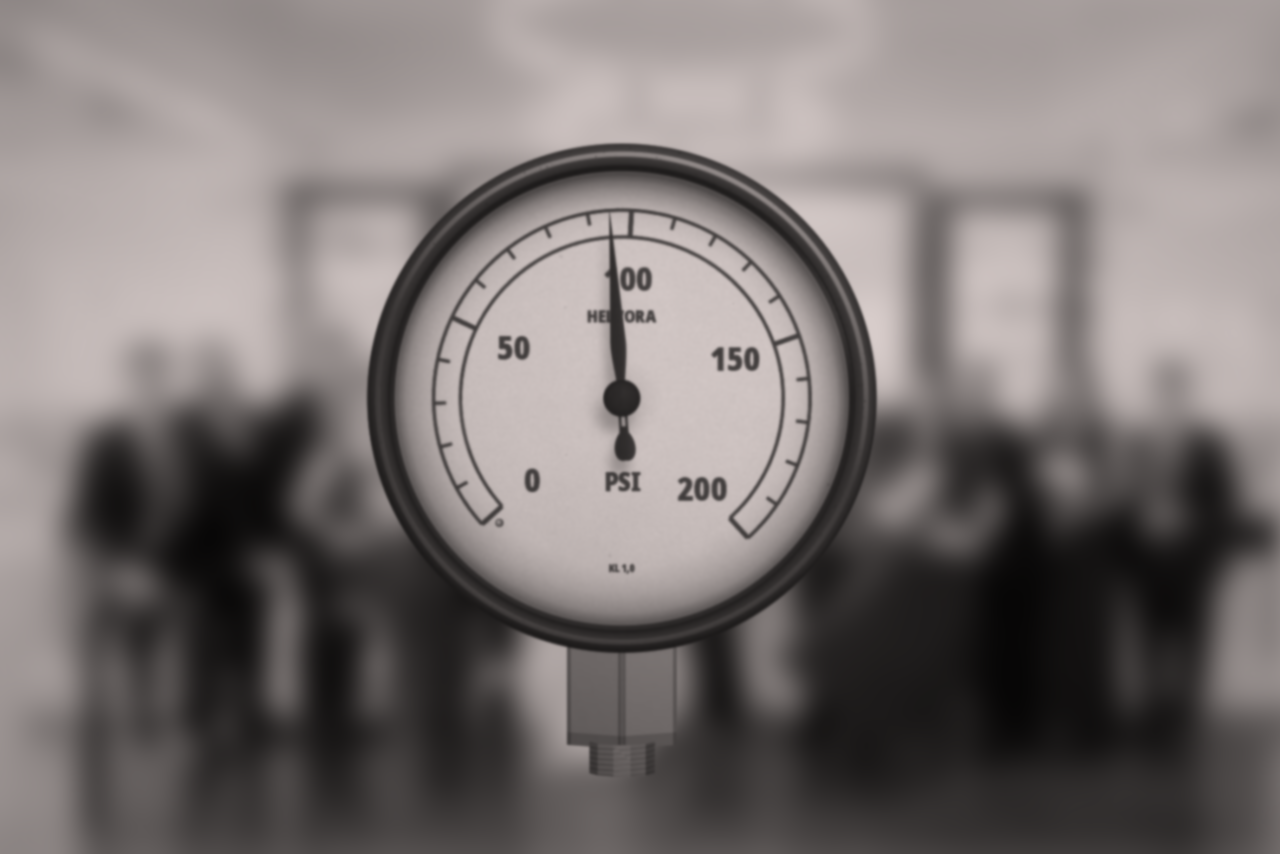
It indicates 95 psi
